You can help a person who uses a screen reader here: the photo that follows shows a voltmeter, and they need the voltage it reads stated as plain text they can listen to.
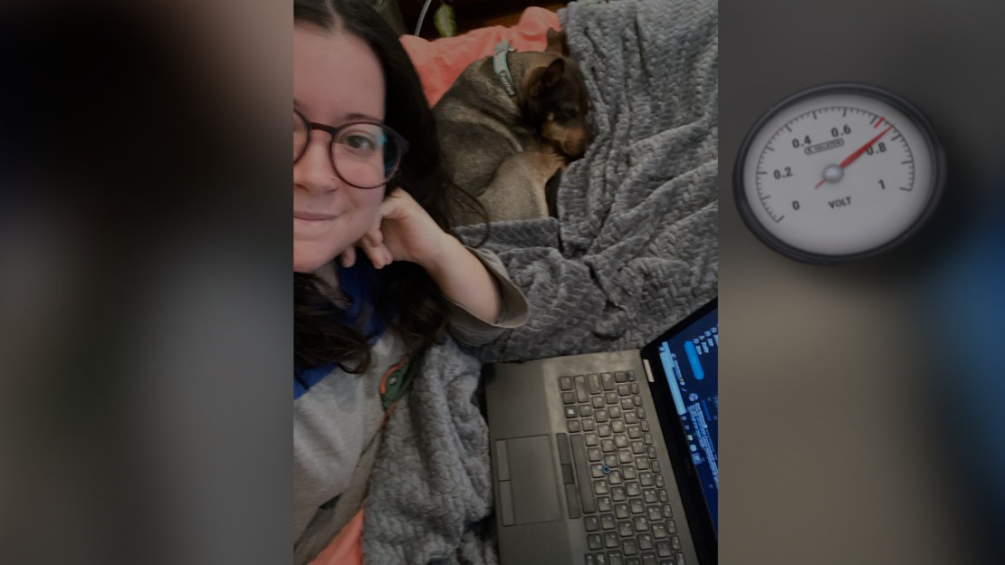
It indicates 0.76 V
